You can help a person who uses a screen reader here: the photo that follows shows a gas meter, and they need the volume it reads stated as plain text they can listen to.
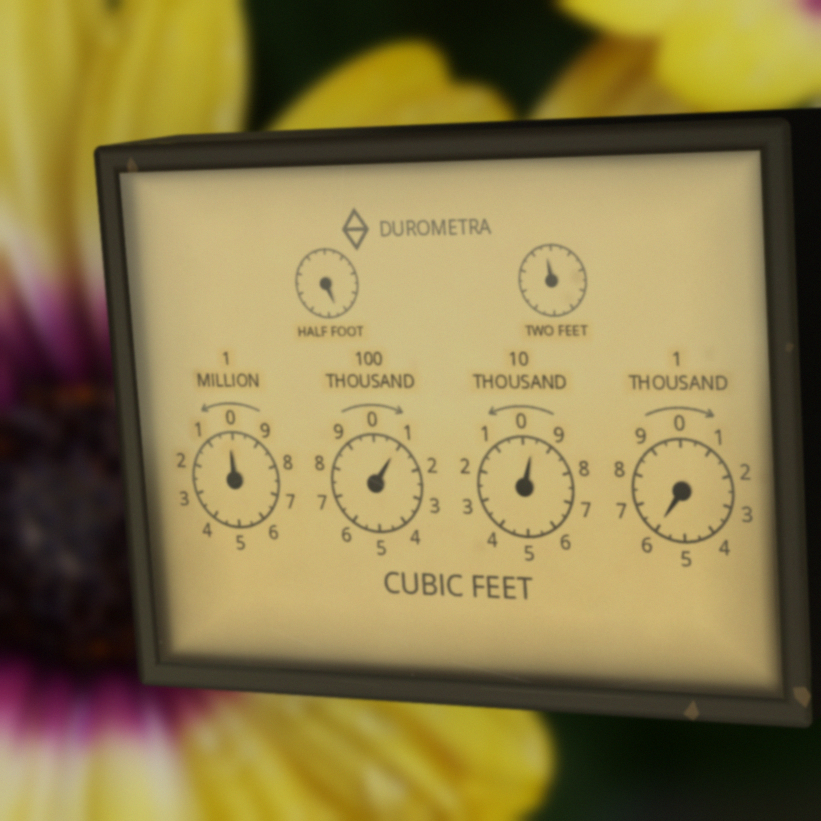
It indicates 9600 ft³
